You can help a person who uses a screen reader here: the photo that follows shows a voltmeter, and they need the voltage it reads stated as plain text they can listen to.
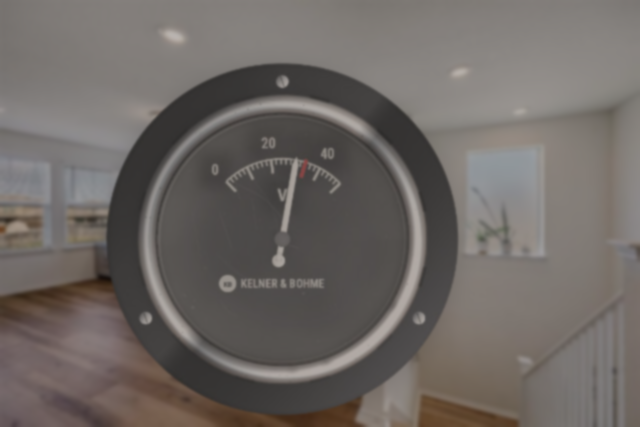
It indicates 30 V
